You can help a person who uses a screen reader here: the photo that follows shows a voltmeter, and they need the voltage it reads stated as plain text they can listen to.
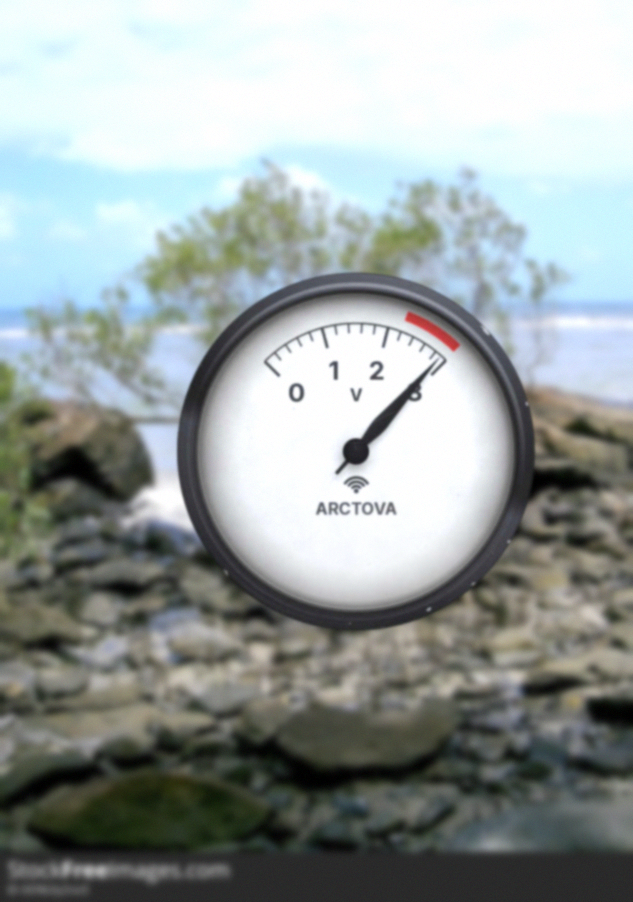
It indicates 2.9 V
